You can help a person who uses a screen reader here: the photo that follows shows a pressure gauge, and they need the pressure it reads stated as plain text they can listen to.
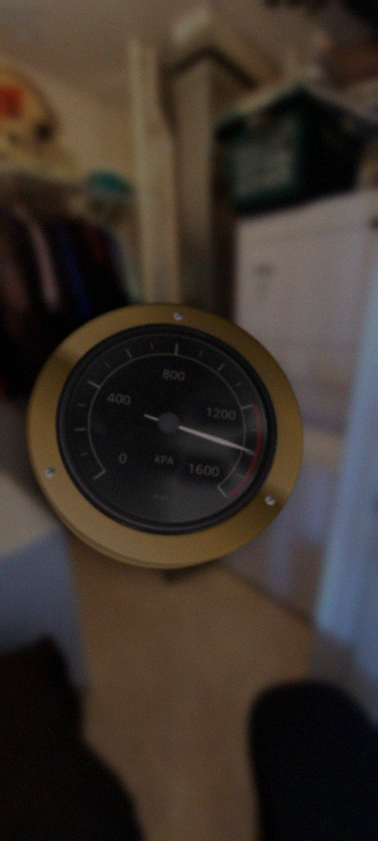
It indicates 1400 kPa
